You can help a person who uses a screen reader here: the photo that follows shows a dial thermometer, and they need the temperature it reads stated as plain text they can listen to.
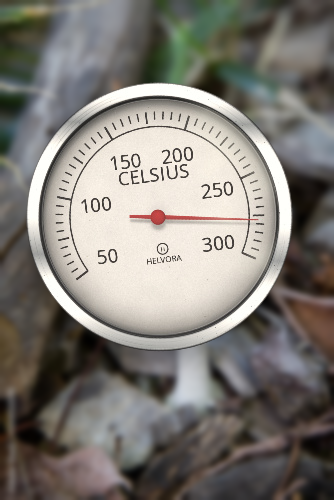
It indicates 277.5 °C
